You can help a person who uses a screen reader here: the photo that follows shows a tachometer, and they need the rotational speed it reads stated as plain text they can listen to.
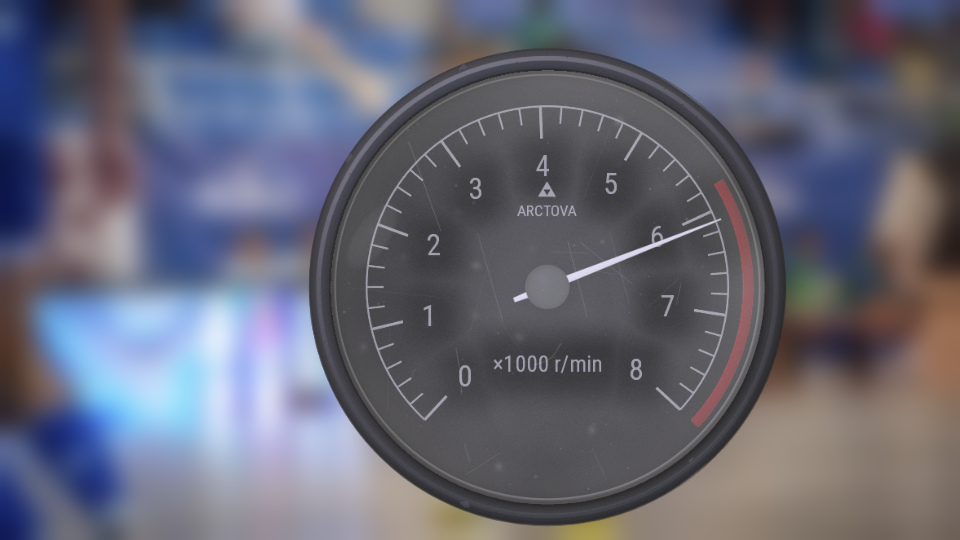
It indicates 6100 rpm
